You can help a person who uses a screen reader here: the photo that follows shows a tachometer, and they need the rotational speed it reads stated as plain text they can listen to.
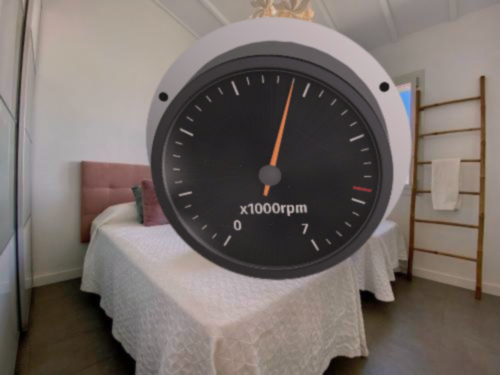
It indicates 3800 rpm
